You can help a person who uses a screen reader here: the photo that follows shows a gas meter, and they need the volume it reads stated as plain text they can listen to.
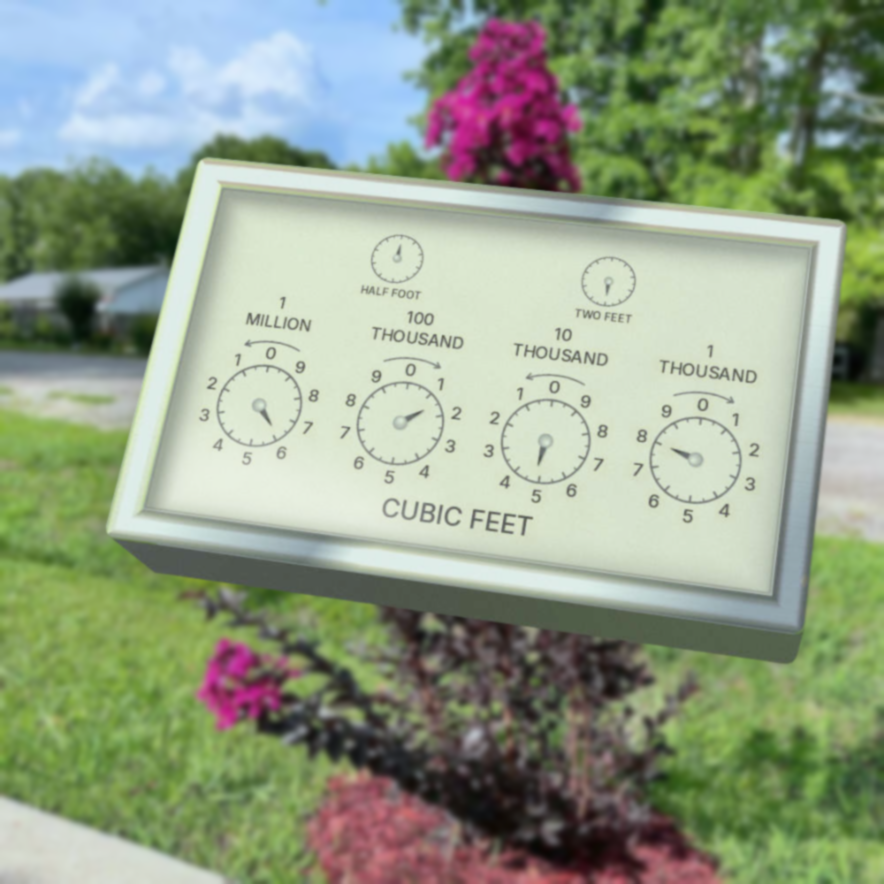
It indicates 614800 ft³
